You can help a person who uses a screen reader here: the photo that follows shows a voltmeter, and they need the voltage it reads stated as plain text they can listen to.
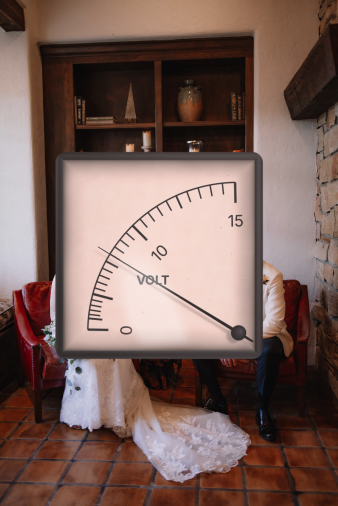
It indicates 8 V
